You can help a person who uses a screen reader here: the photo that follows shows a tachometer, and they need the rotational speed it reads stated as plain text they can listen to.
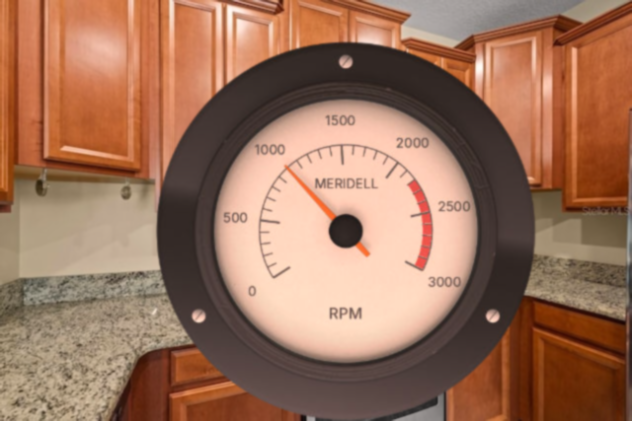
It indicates 1000 rpm
